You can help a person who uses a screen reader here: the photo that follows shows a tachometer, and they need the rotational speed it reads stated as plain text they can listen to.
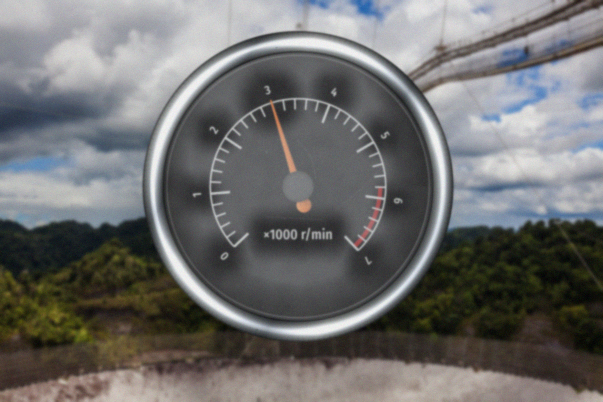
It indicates 3000 rpm
